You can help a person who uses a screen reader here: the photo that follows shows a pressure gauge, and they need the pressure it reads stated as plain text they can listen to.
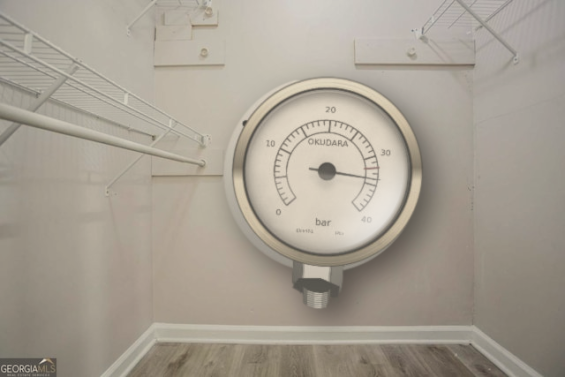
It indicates 34 bar
